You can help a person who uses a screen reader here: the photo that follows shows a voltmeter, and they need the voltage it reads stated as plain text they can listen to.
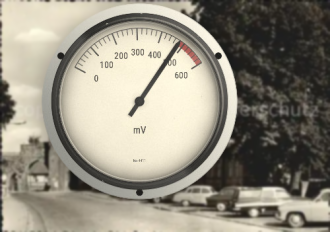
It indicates 480 mV
